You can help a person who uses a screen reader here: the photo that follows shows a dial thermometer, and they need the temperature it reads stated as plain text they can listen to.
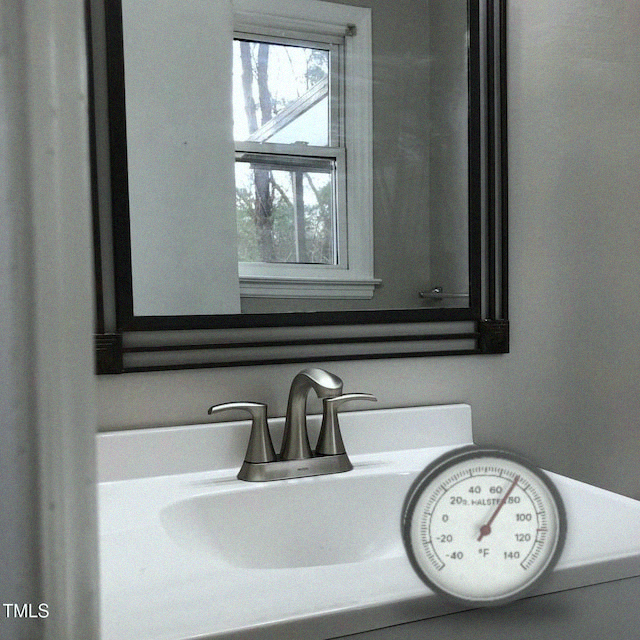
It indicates 70 °F
